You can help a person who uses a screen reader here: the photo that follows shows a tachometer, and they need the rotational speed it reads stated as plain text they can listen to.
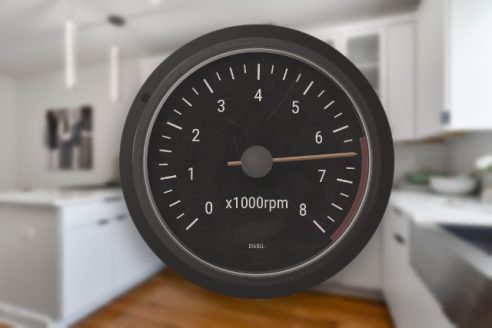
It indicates 6500 rpm
